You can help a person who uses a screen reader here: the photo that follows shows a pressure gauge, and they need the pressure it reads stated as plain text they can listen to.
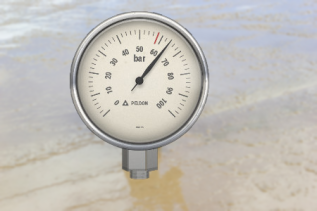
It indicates 64 bar
